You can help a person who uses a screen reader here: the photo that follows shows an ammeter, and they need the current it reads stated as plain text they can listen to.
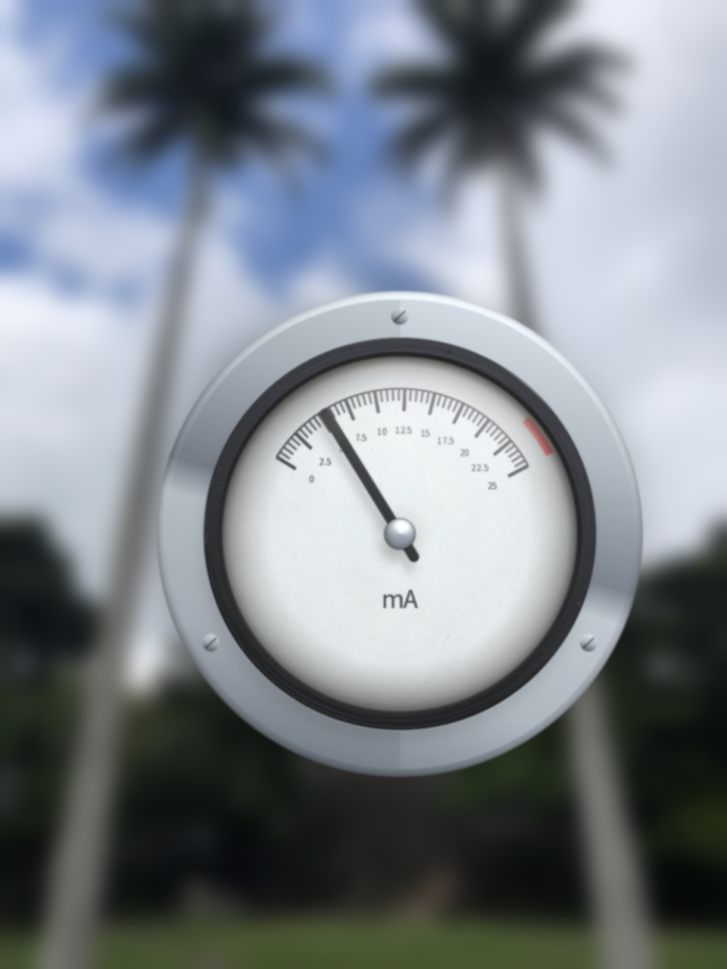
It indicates 5.5 mA
